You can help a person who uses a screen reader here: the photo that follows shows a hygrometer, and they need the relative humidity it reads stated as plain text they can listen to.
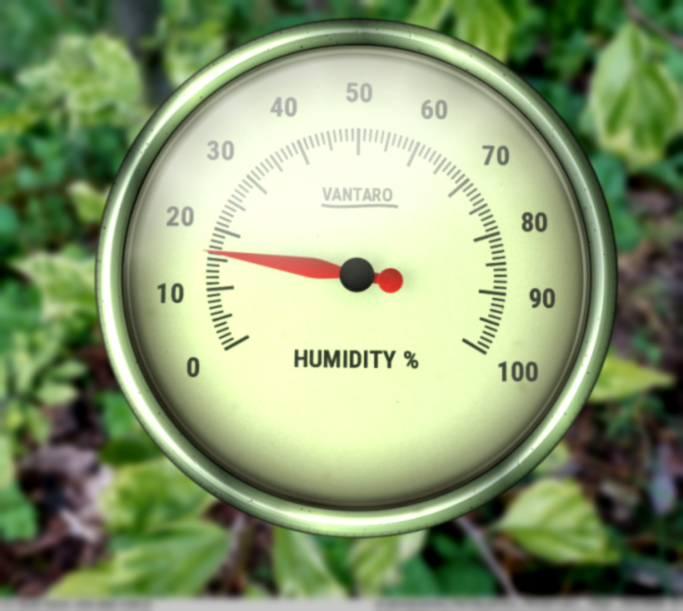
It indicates 16 %
